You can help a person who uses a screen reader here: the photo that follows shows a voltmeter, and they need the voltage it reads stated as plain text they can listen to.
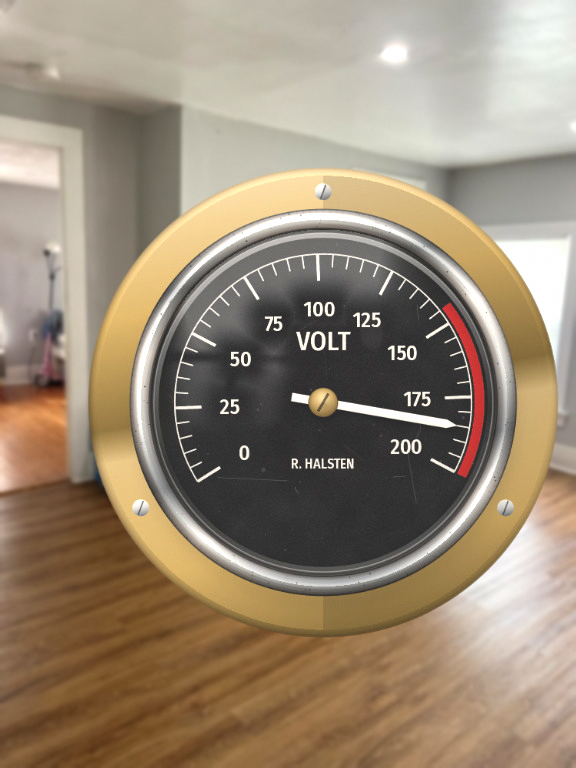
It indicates 185 V
